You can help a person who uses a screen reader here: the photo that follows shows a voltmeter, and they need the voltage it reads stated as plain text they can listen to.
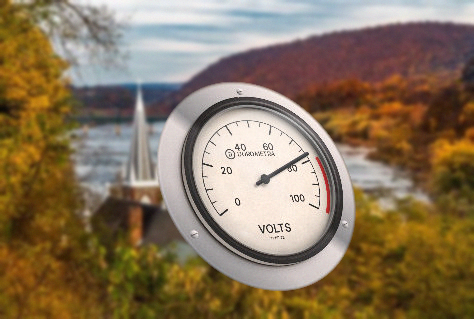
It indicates 77.5 V
